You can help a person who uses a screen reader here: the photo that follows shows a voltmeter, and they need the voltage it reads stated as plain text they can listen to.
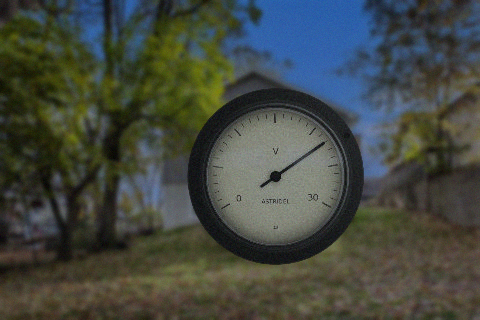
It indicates 22 V
